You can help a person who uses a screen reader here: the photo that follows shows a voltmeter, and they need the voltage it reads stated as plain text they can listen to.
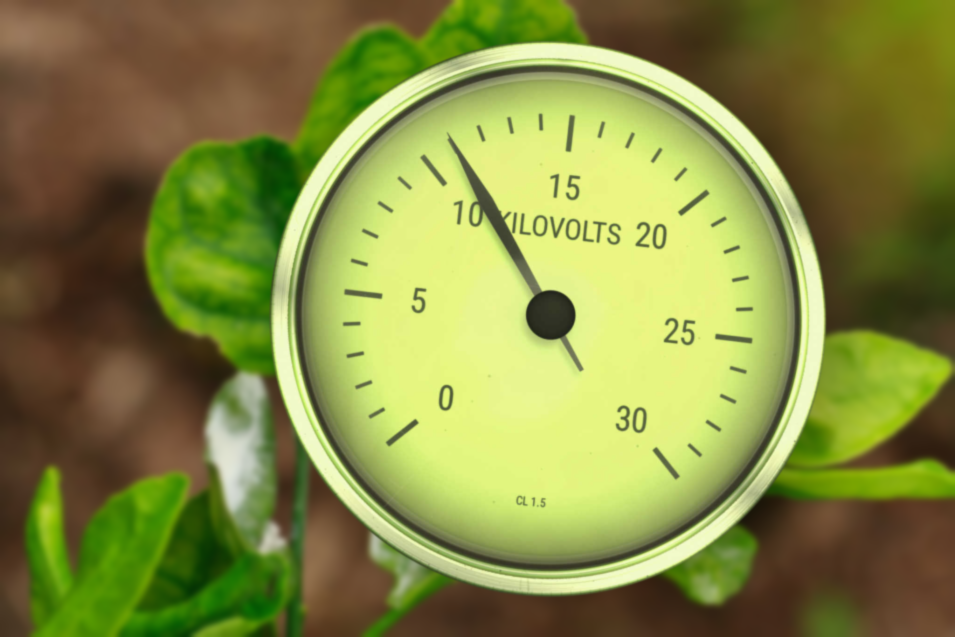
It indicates 11 kV
